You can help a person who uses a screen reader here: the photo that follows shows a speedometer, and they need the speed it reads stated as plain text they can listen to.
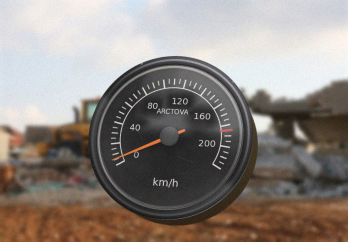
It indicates 5 km/h
